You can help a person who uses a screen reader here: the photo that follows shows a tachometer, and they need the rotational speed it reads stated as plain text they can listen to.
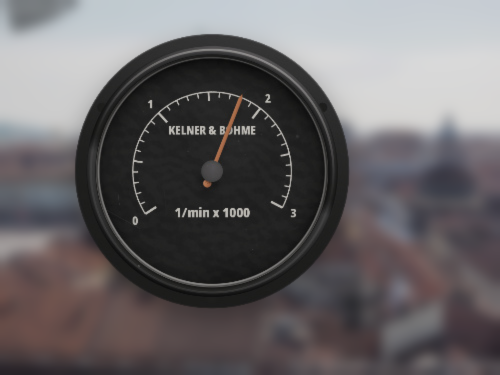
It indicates 1800 rpm
